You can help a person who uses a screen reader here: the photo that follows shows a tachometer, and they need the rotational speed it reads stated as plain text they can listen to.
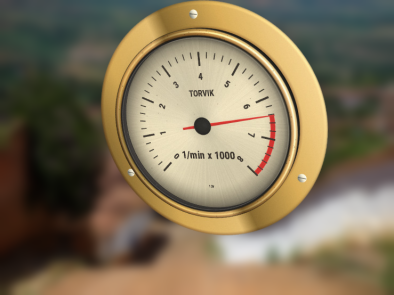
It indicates 6400 rpm
